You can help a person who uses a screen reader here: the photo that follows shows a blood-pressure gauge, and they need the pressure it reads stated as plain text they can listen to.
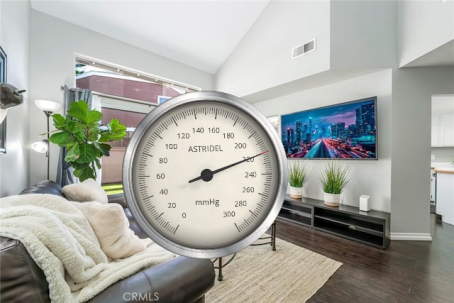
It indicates 220 mmHg
